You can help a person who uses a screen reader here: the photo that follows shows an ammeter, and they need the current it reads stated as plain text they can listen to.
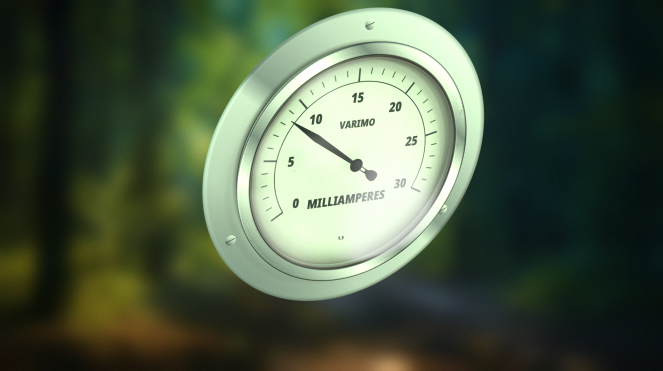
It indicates 8.5 mA
